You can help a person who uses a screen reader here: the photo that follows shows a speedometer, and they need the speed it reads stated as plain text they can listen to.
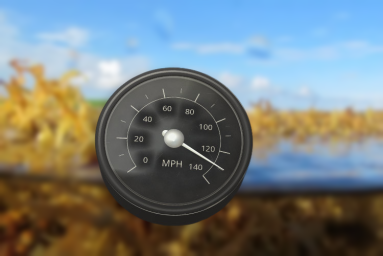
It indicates 130 mph
